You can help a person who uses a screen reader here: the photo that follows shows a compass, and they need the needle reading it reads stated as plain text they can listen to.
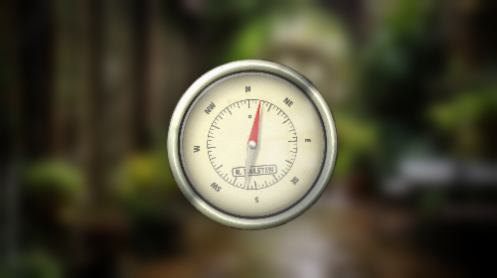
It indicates 15 °
